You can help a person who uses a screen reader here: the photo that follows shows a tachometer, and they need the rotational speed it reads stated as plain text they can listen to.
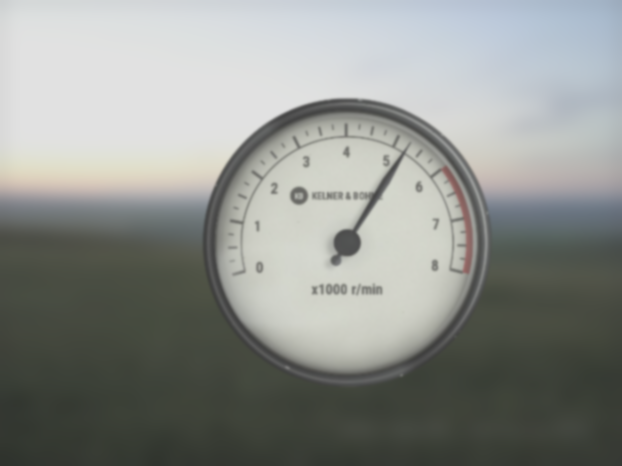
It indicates 5250 rpm
